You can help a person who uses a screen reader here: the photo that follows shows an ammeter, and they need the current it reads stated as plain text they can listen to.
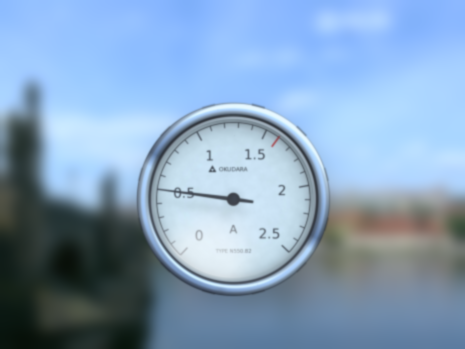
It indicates 0.5 A
